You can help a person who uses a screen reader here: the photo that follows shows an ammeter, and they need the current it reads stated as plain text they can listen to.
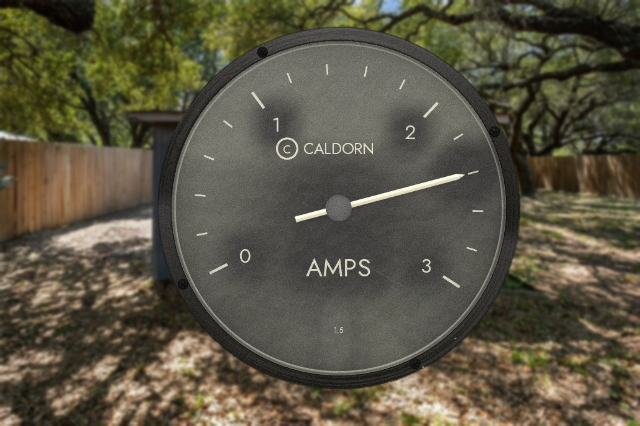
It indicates 2.4 A
